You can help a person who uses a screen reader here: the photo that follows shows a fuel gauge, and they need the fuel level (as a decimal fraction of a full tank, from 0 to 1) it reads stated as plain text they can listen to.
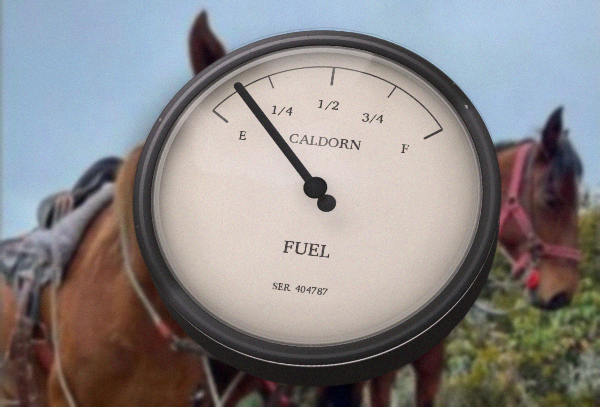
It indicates 0.125
